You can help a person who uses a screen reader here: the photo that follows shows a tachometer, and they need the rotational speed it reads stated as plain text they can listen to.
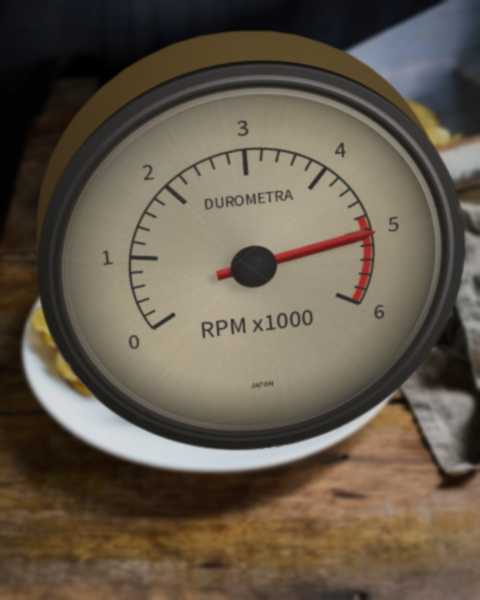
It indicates 5000 rpm
